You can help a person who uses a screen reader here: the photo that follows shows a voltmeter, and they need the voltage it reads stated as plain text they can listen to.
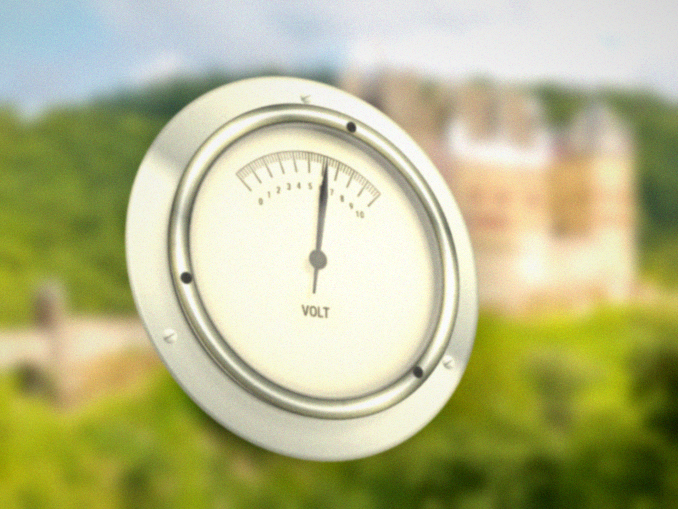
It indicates 6 V
